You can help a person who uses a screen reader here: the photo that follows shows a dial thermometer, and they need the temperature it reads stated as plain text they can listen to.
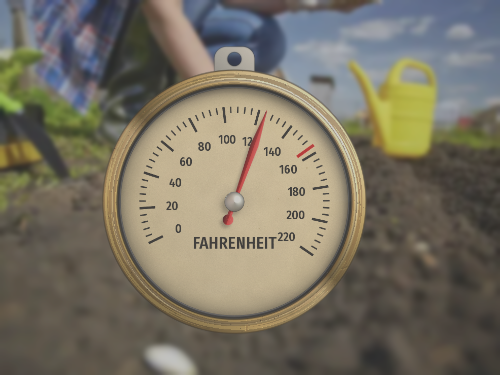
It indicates 124 °F
